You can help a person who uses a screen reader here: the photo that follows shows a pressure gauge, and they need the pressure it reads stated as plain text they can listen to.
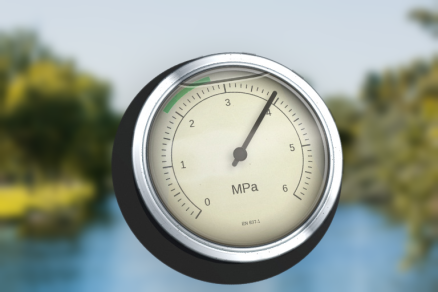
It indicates 3.9 MPa
